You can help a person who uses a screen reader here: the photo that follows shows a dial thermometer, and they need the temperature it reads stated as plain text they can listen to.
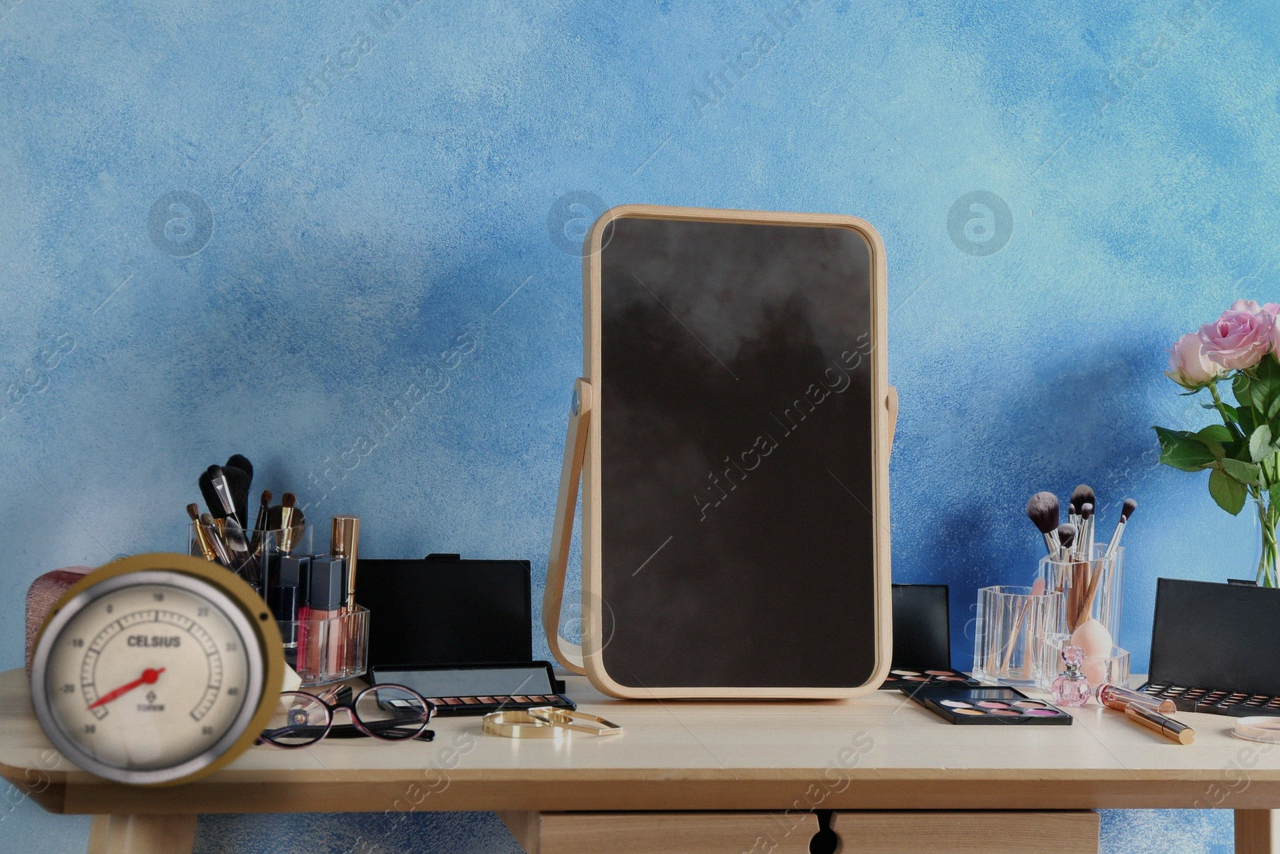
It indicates -26 °C
